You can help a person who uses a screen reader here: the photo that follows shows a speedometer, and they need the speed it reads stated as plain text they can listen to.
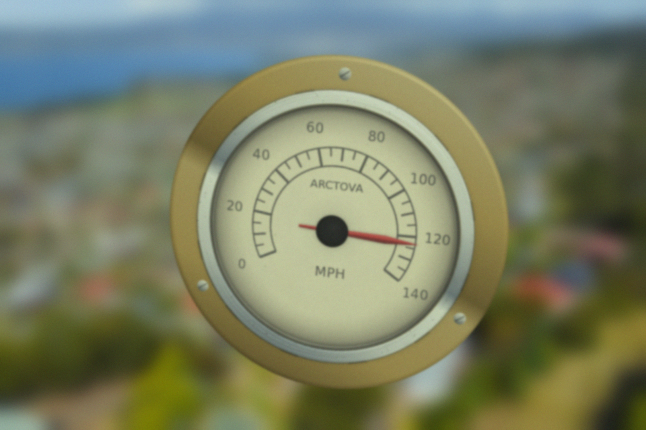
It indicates 122.5 mph
